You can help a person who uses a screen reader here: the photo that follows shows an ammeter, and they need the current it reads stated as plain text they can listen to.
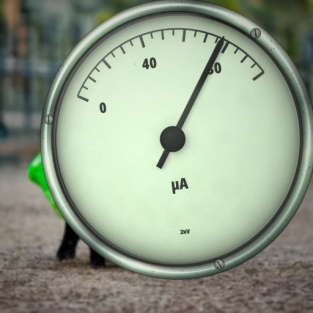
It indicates 77.5 µA
